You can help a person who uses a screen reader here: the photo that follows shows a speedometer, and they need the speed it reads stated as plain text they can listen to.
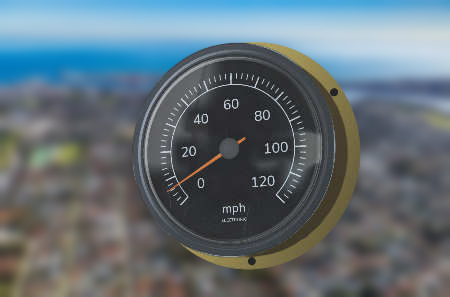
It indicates 6 mph
